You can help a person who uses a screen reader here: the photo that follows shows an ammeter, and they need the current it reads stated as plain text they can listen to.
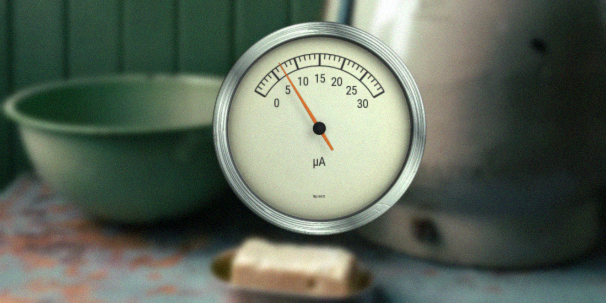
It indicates 7 µA
